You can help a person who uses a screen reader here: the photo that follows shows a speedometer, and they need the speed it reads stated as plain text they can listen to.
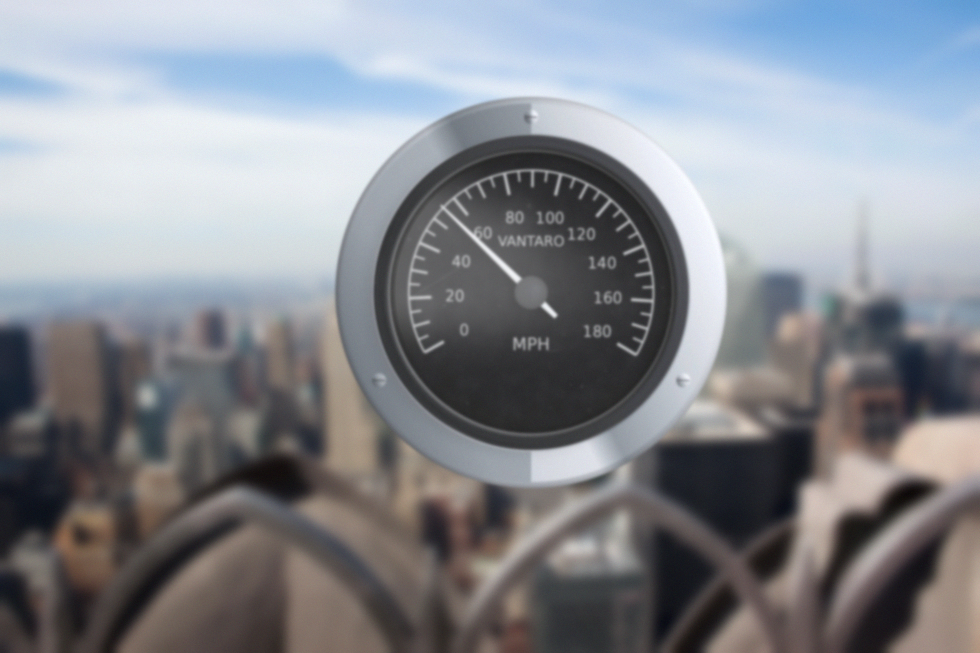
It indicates 55 mph
